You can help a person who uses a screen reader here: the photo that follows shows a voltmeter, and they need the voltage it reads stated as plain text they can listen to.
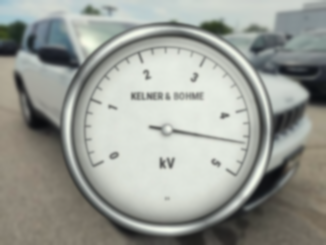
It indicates 4.5 kV
